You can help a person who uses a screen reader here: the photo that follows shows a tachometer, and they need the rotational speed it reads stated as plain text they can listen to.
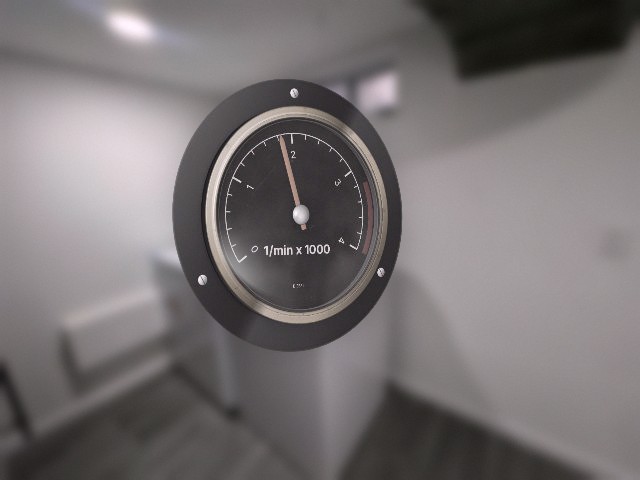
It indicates 1800 rpm
